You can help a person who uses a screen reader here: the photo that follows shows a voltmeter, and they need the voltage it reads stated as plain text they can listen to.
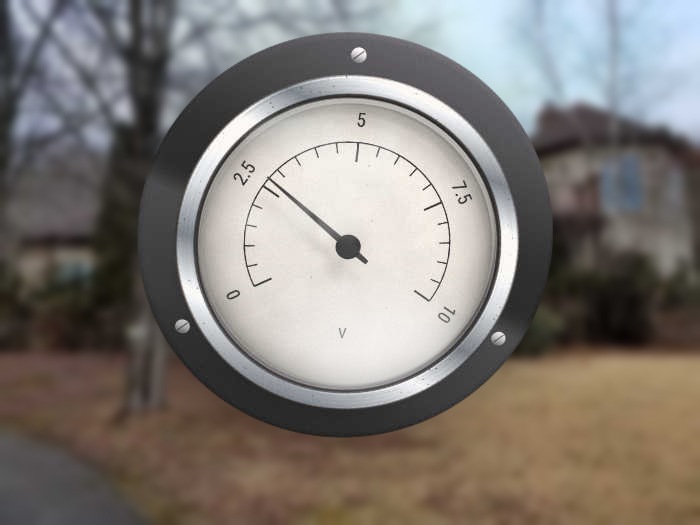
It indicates 2.75 V
